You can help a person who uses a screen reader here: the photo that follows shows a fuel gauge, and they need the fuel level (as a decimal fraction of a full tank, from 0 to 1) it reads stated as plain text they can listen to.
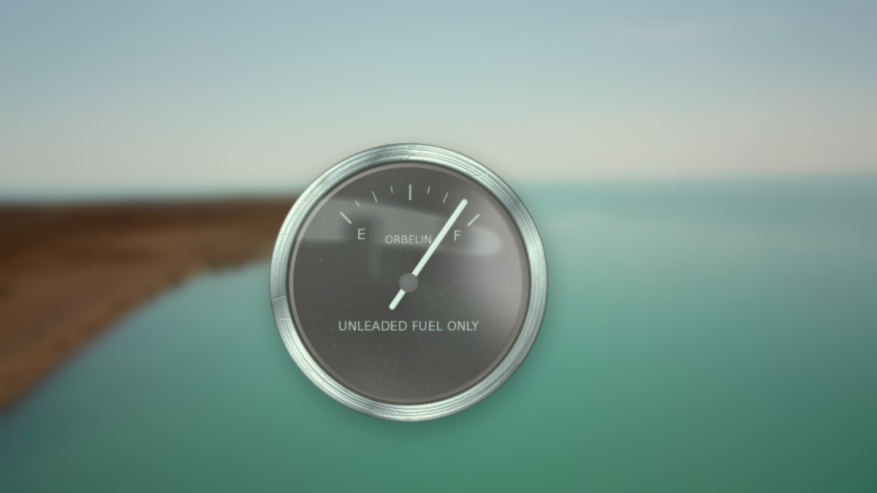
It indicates 0.875
